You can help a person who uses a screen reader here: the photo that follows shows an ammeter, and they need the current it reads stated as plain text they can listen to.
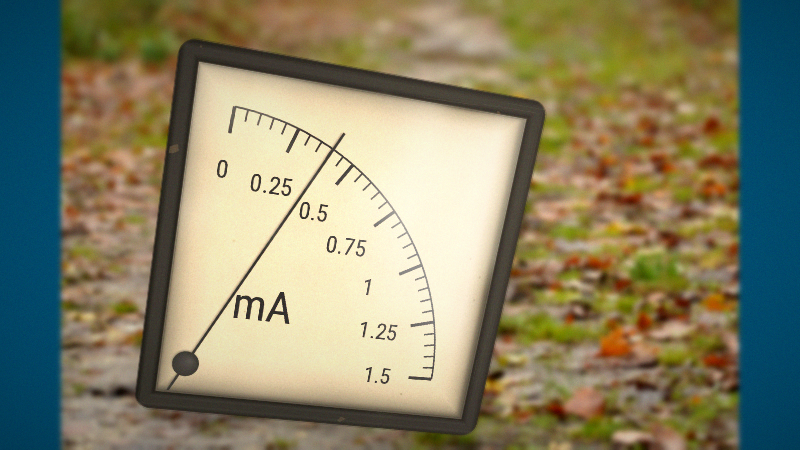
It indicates 0.4 mA
